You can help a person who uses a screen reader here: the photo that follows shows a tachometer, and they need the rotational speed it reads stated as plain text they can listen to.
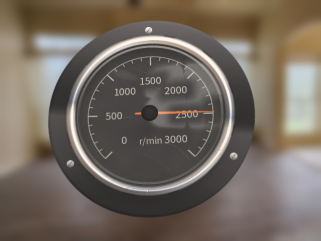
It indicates 2500 rpm
